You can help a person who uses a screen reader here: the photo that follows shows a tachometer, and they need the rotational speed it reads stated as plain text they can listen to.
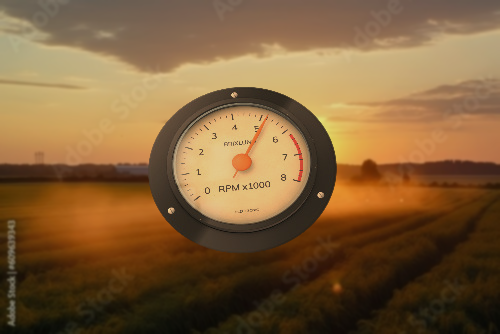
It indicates 5200 rpm
